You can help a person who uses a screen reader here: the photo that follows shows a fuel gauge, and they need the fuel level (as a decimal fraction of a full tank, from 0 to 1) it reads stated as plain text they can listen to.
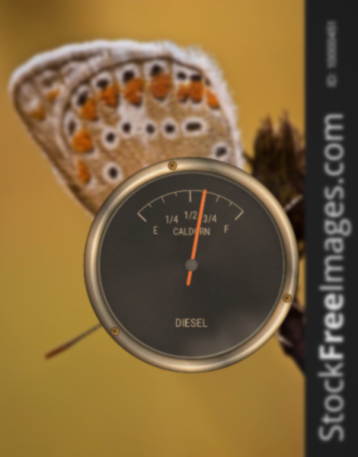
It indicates 0.625
